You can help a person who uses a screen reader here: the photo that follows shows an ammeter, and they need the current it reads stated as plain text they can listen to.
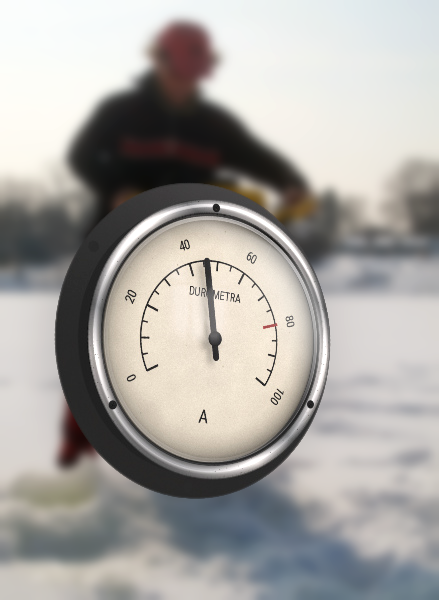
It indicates 45 A
